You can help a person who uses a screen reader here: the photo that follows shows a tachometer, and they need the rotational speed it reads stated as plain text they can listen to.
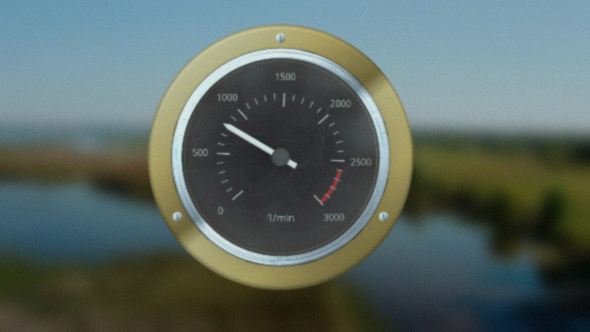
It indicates 800 rpm
